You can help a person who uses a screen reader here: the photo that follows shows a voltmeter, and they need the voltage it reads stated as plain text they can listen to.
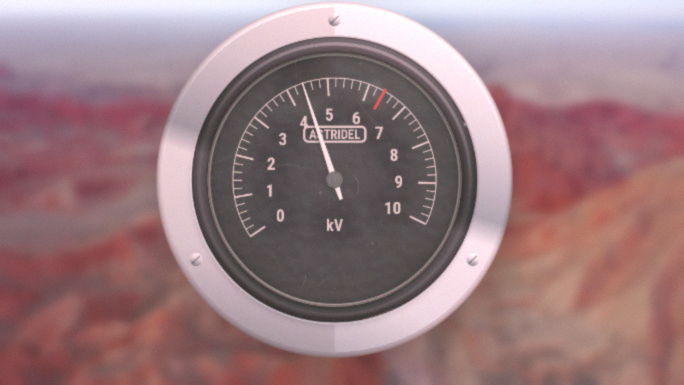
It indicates 4.4 kV
